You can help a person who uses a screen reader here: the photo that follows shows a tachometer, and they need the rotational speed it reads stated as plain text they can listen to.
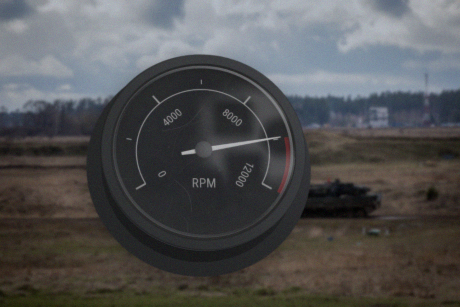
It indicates 10000 rpm
